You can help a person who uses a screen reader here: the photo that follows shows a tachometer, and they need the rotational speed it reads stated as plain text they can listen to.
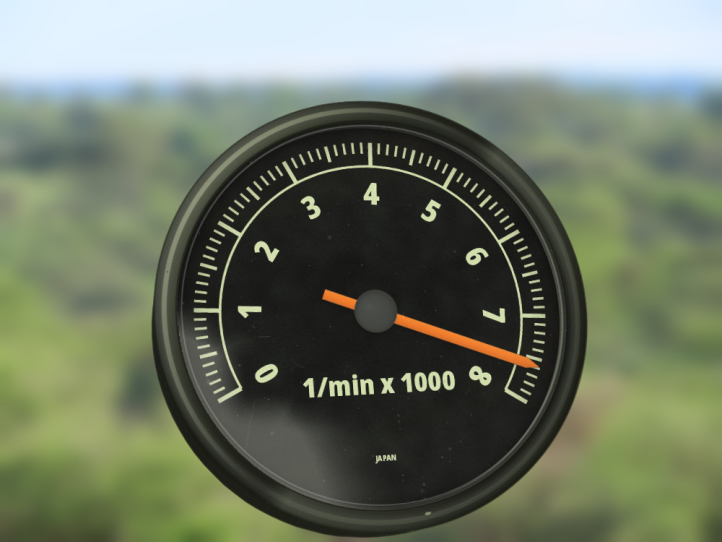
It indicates 7600 rpm
